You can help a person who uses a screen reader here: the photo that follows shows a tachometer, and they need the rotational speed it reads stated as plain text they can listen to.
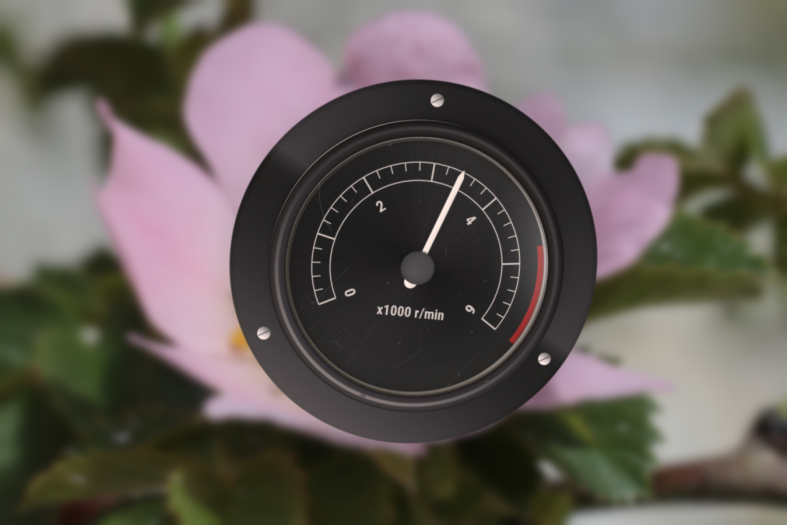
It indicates 3400 rpm
